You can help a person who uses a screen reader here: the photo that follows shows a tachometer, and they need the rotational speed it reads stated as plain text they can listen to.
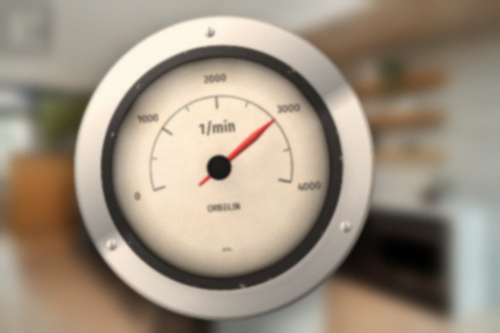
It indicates 3000 rpm
